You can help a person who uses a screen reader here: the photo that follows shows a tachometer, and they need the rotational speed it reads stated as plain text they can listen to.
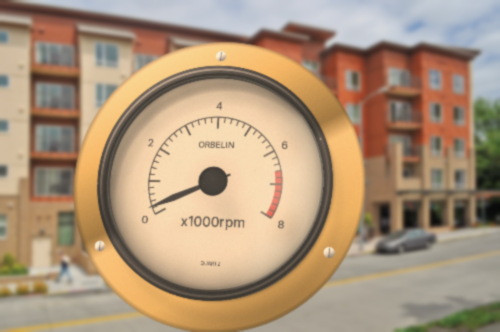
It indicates 200 rpm
